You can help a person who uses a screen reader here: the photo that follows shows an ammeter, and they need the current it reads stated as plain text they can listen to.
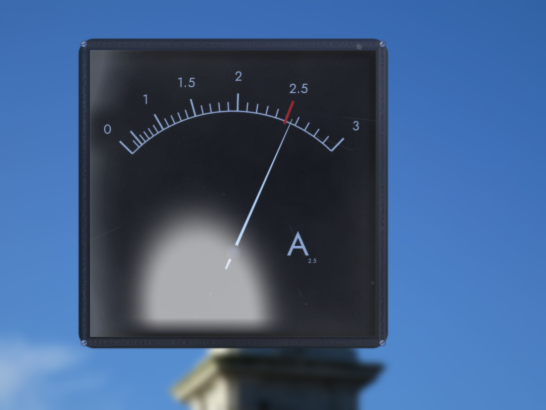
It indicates 2.55 A
